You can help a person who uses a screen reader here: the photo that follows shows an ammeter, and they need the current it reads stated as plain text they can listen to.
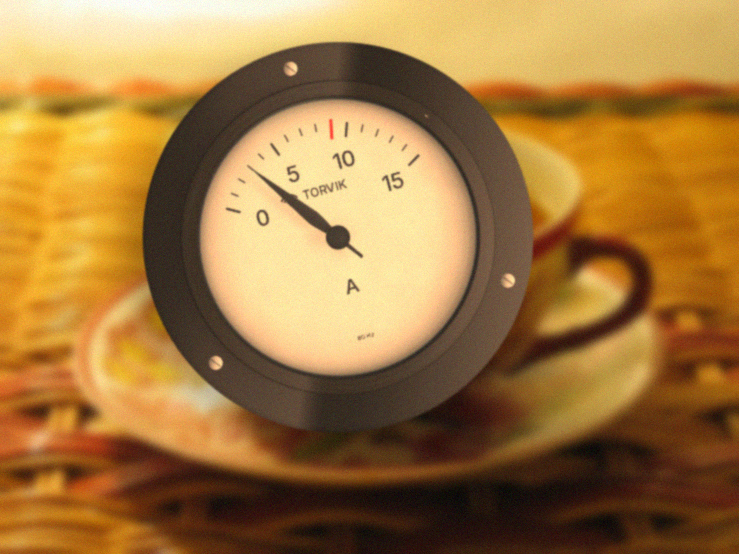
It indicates 3 A
